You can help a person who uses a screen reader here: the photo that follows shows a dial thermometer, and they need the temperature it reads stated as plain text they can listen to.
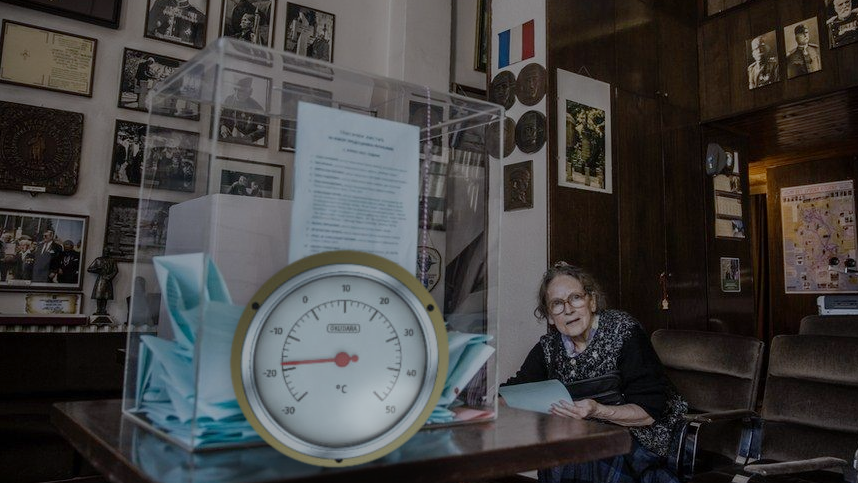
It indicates -18 °C
